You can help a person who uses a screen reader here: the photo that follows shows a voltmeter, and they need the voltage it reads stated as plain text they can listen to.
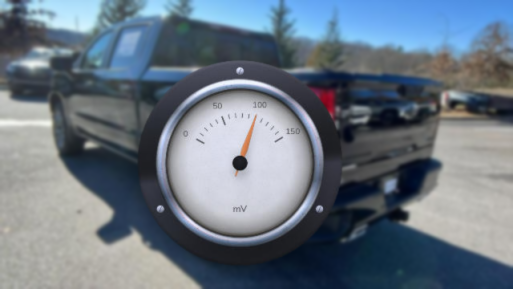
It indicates 100 mV
